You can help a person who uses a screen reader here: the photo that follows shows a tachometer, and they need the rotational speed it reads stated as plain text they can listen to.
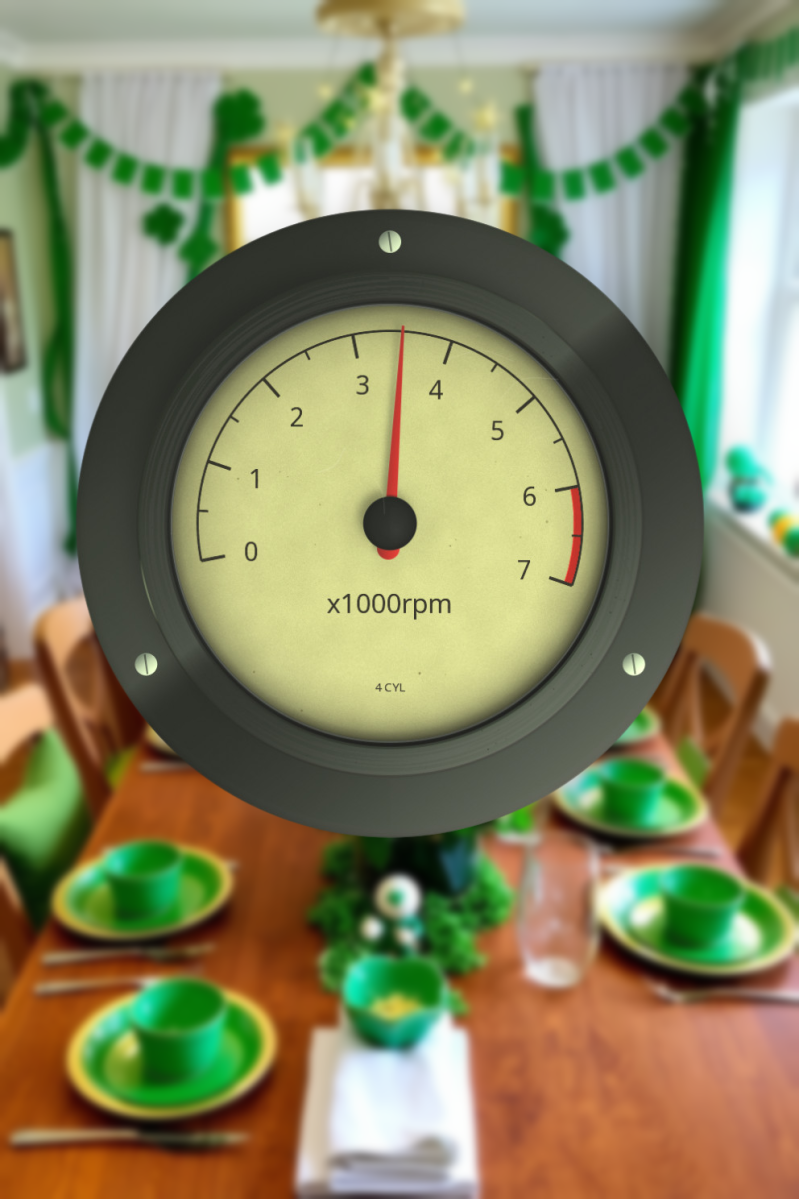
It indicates 3500 rpm
